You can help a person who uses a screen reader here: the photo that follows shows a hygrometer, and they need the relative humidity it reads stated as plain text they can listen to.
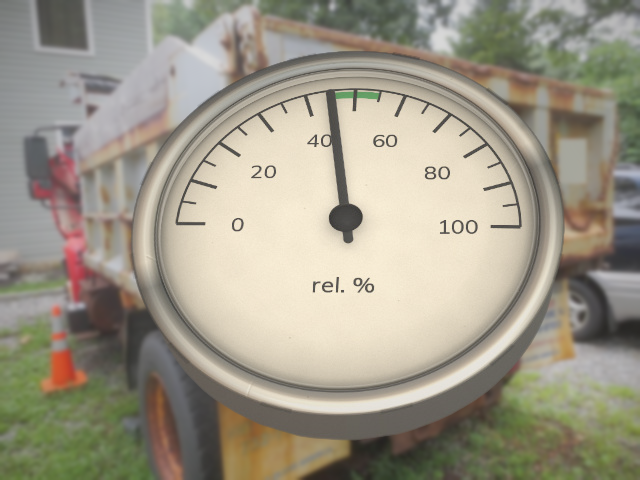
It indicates 45 %
